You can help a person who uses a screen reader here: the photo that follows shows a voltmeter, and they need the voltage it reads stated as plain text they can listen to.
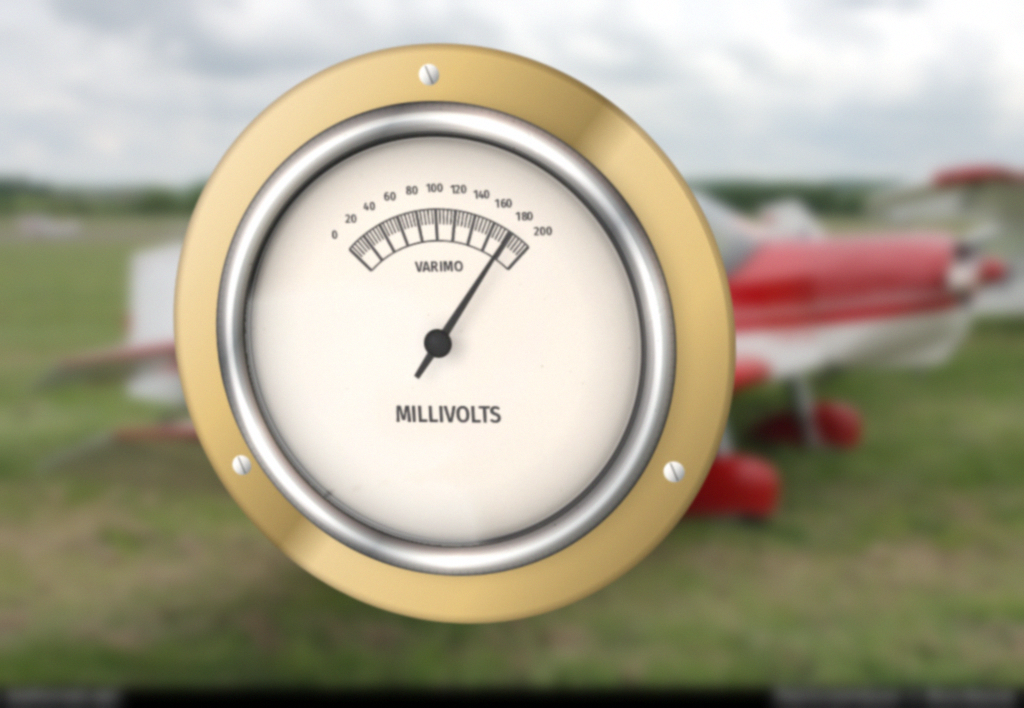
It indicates 180 mV
